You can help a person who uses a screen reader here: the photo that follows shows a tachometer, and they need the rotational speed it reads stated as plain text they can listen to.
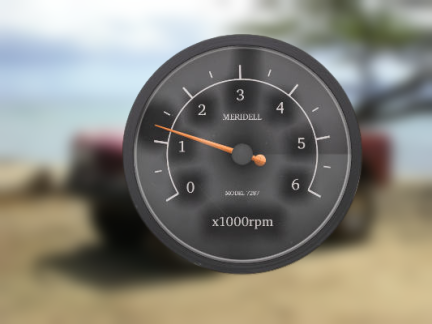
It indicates 1250 rpm
